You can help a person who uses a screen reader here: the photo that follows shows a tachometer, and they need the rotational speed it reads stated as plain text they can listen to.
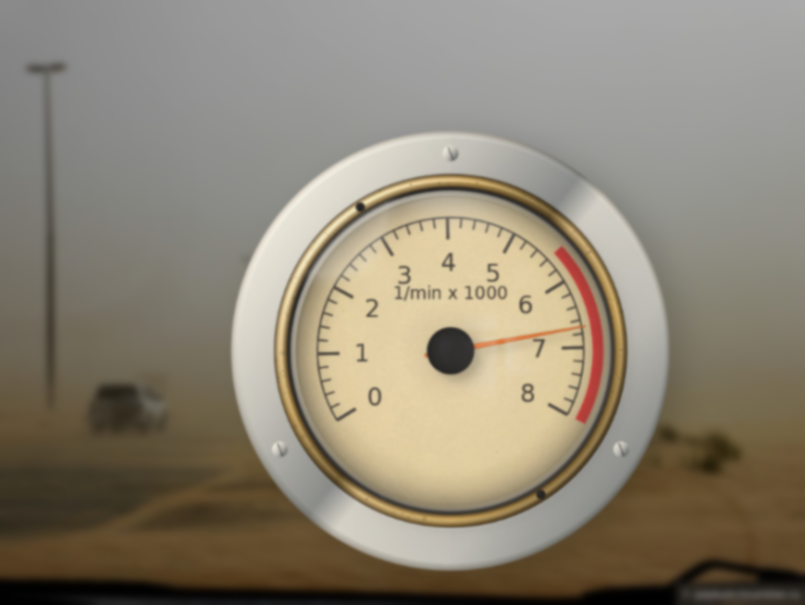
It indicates 6700 rpm
